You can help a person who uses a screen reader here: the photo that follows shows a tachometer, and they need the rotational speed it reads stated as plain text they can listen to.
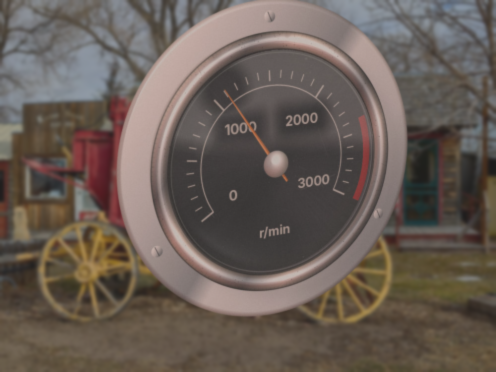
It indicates 1100 rpm
